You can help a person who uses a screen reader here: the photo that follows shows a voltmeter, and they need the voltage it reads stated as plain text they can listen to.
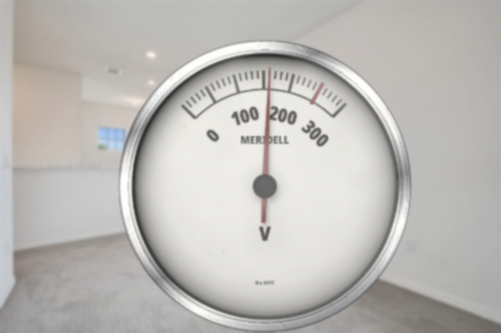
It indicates 160 V
